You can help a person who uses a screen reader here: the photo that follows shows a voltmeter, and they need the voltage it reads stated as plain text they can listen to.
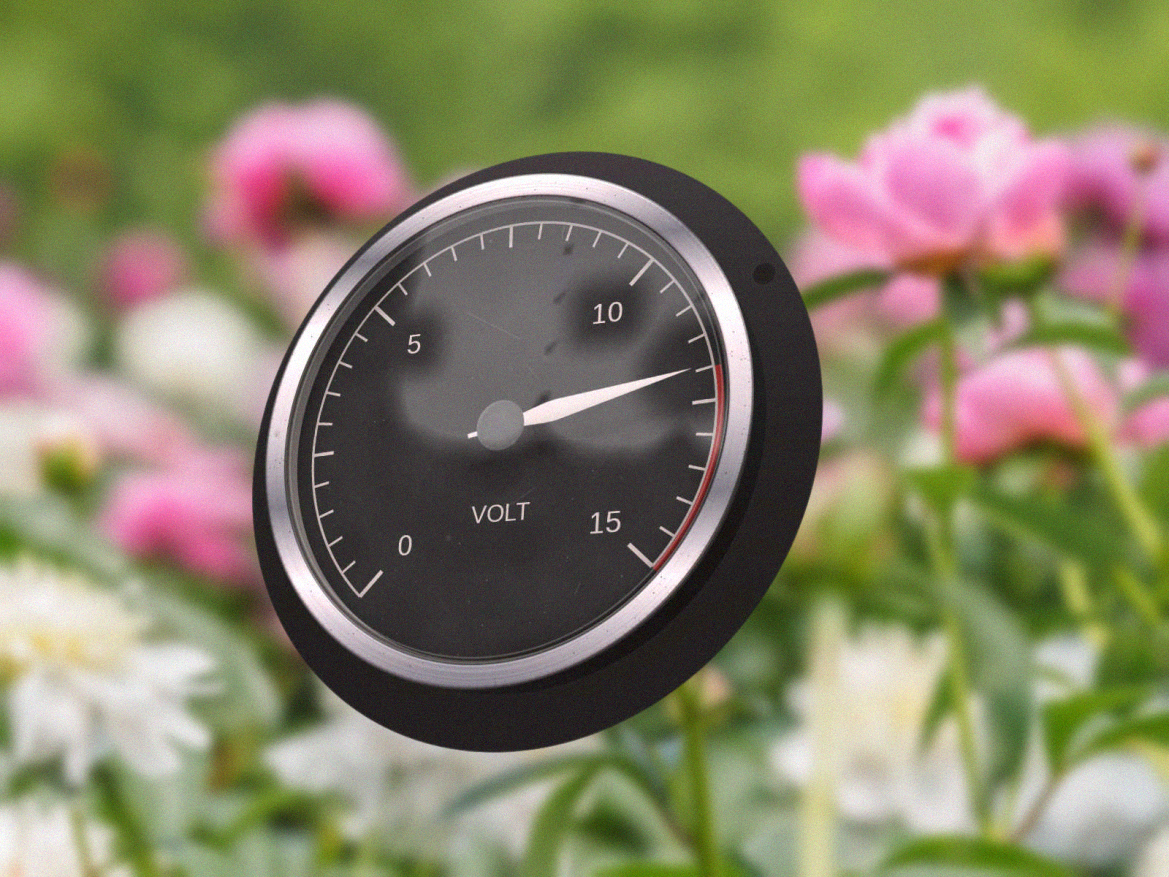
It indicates 12 V
